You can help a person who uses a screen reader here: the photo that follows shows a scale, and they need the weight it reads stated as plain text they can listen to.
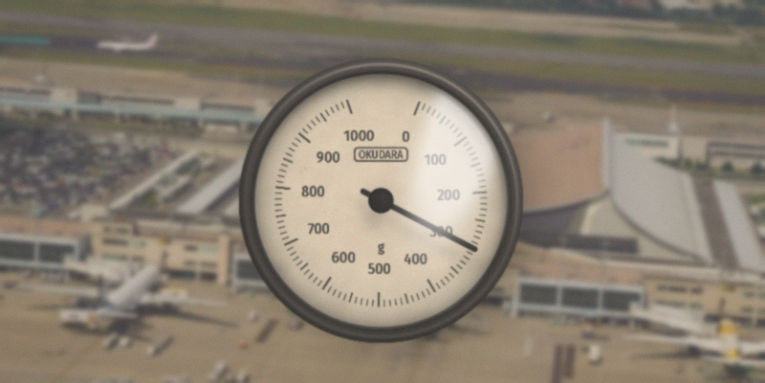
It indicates 300 g
